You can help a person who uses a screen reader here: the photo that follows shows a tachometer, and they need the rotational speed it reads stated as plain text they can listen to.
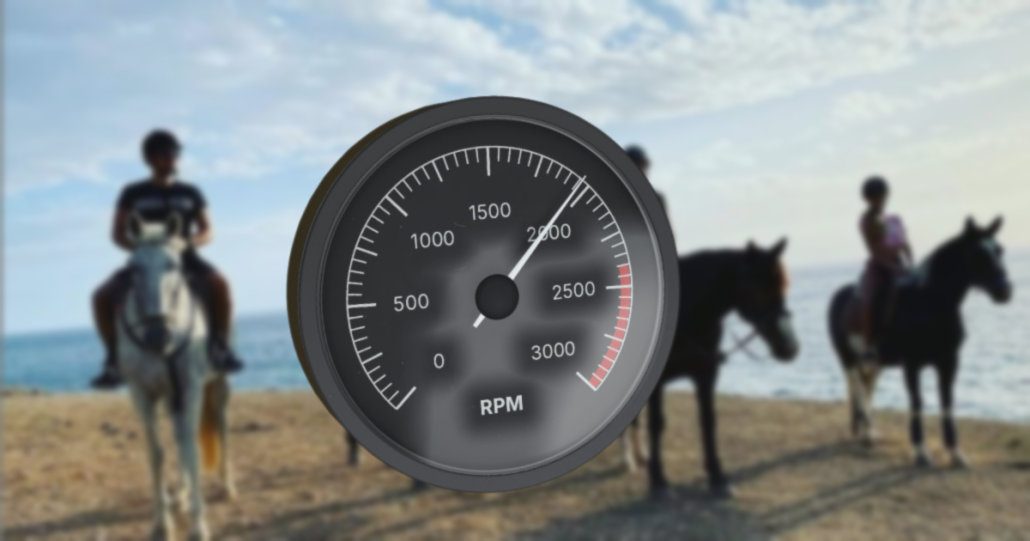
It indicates 1950 rpm
